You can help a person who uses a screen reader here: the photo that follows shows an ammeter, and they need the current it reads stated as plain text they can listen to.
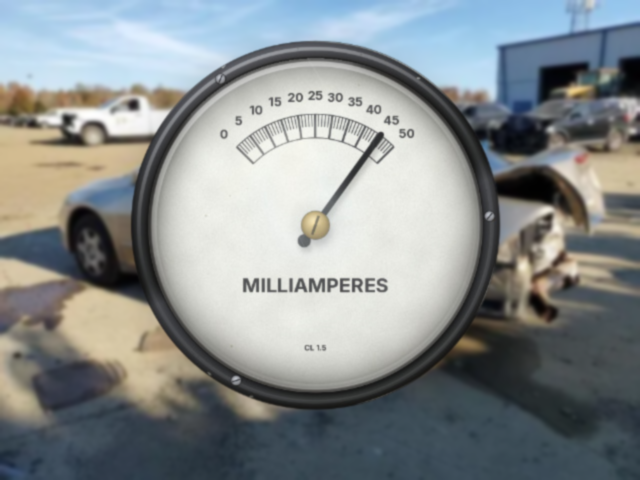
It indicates 45 mA
